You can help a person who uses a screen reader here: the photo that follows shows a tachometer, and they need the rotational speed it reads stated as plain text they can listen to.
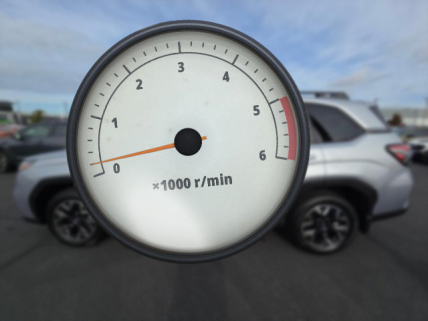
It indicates 200 rpm
